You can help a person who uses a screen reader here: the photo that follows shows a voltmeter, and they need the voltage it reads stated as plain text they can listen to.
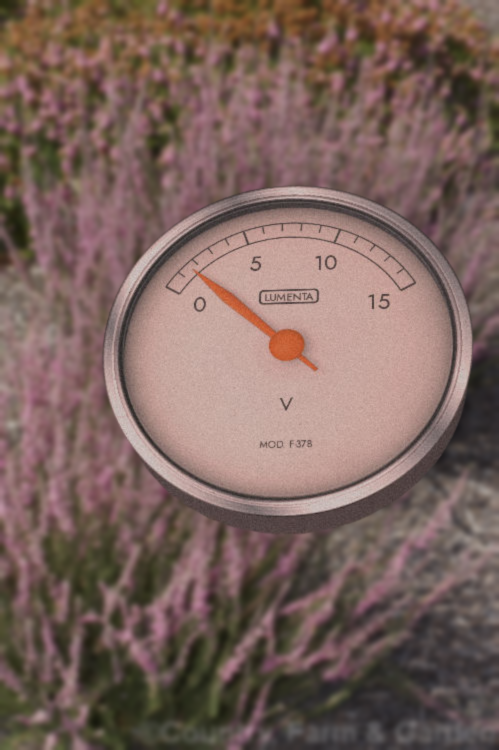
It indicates 1.5 V
